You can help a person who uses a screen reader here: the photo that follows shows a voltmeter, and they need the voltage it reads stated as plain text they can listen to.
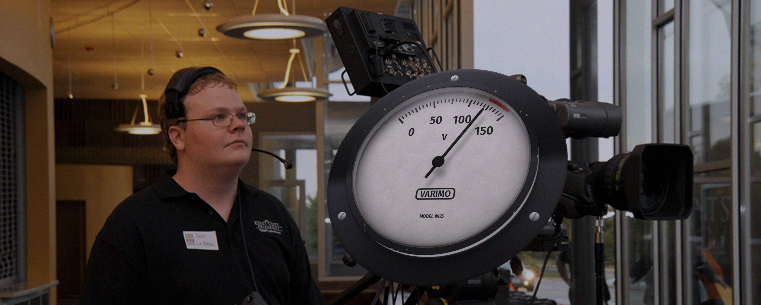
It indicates 125 V
